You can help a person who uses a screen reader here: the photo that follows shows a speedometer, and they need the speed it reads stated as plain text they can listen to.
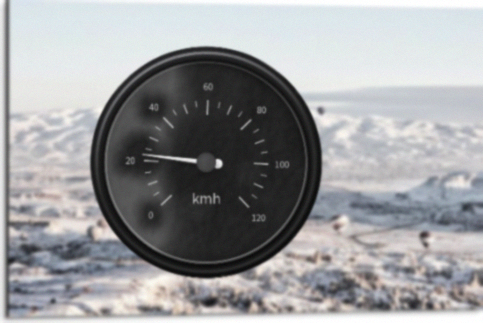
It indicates 22.5 km/h
